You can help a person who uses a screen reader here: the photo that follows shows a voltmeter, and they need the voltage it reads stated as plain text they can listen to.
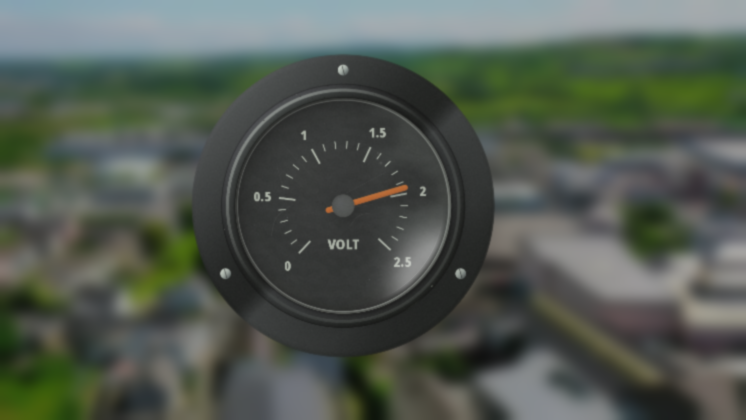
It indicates 1.95 V
